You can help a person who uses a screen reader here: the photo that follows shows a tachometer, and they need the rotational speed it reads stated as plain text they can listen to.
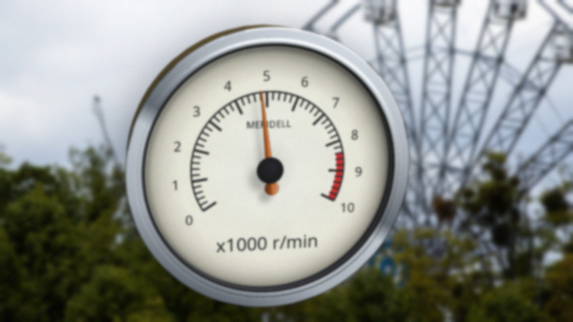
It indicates 4800 rpm
